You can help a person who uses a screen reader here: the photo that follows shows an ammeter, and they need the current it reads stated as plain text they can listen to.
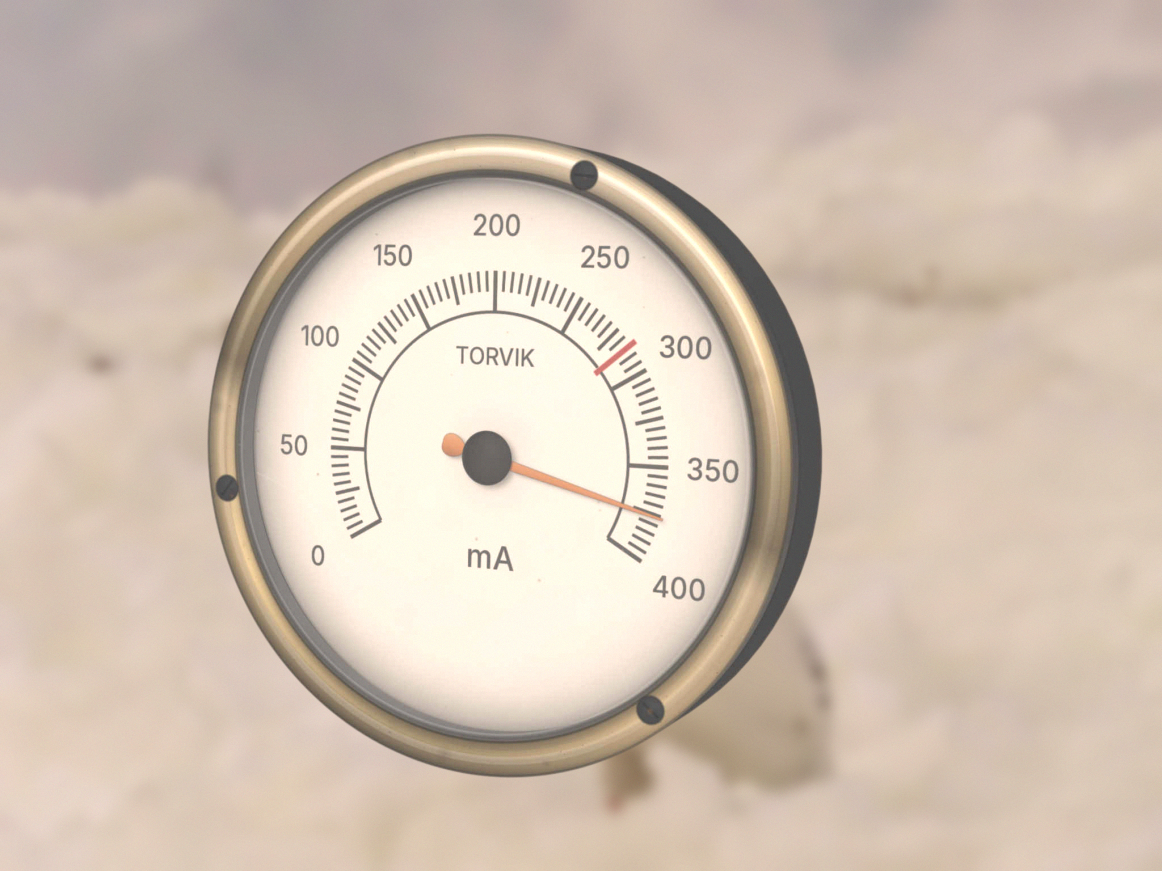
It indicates 375 mA
